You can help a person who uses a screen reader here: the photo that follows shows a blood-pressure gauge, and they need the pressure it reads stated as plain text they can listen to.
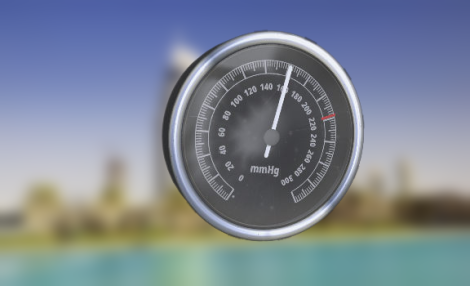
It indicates 160 mmHg
